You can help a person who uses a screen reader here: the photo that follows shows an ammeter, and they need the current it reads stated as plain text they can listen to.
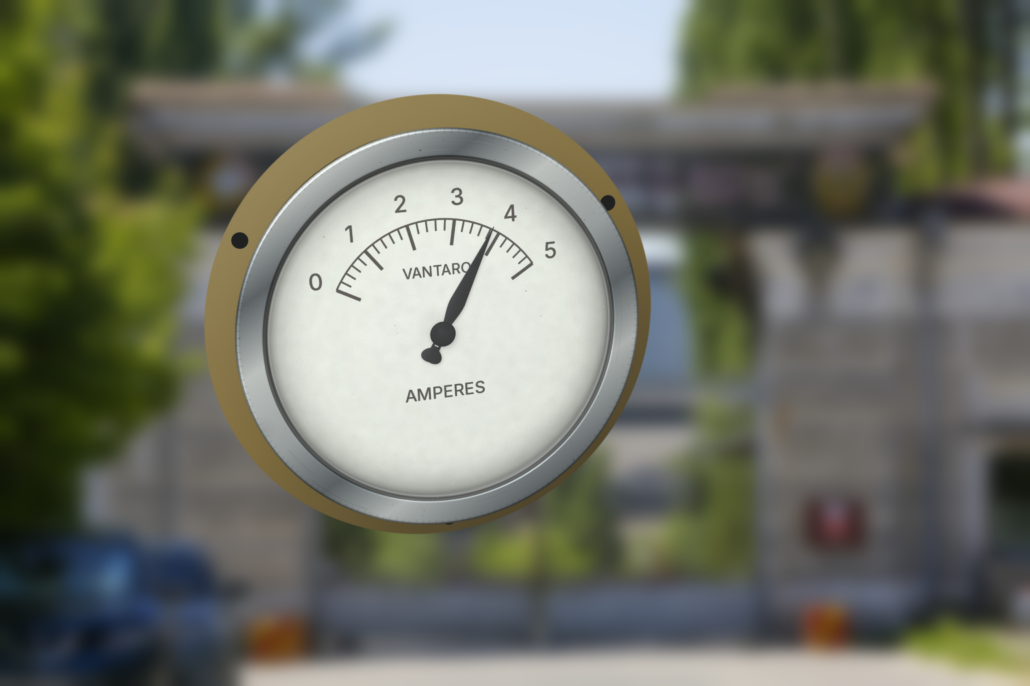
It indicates 3.8 A
